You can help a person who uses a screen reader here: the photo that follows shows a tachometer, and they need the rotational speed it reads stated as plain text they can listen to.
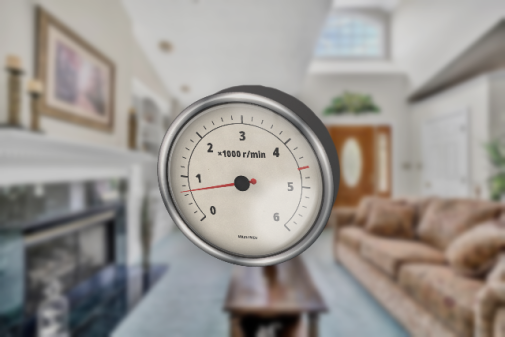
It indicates 700 rpm
